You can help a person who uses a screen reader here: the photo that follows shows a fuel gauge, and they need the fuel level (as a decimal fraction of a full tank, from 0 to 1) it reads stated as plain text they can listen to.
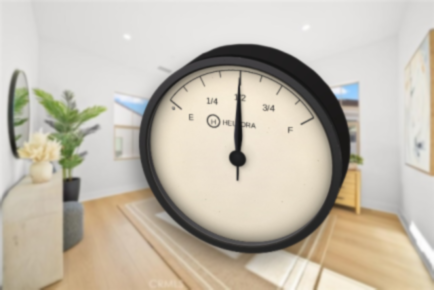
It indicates 0.5
